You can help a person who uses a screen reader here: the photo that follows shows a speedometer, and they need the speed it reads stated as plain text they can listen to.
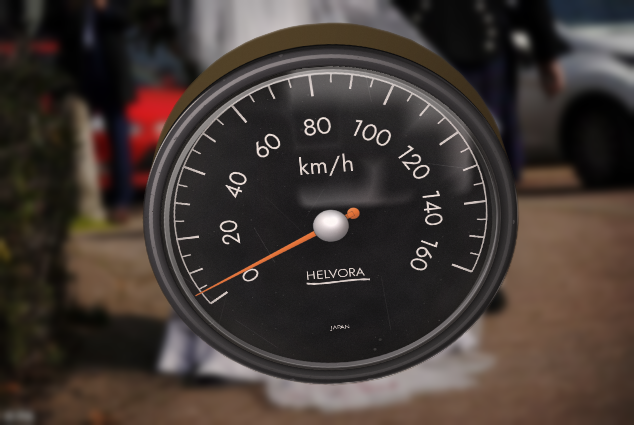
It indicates 5 km/h
